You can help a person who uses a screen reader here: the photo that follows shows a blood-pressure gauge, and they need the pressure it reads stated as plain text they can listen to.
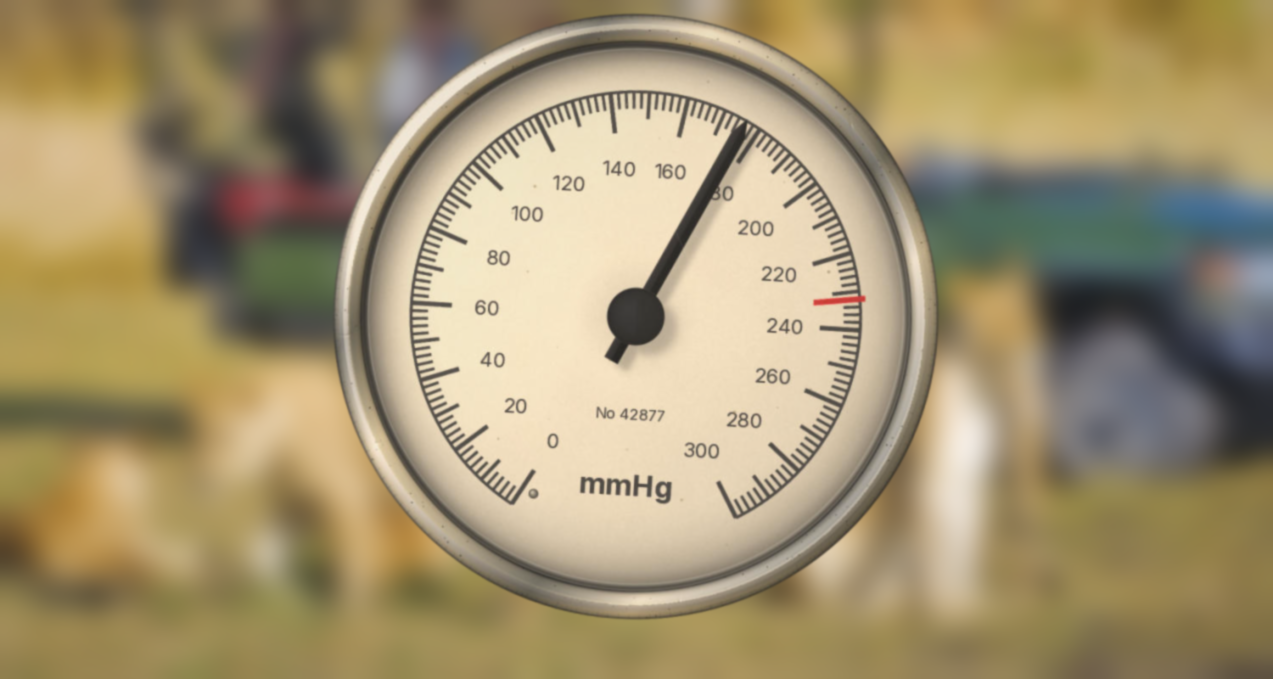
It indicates 176 mmHg
